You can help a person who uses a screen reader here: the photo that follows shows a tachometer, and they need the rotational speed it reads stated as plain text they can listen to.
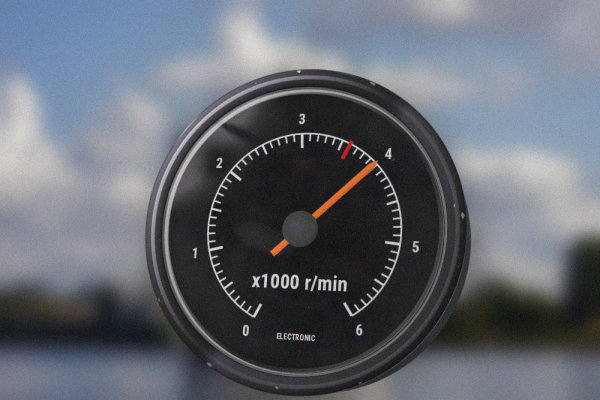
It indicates 4000 rpm
